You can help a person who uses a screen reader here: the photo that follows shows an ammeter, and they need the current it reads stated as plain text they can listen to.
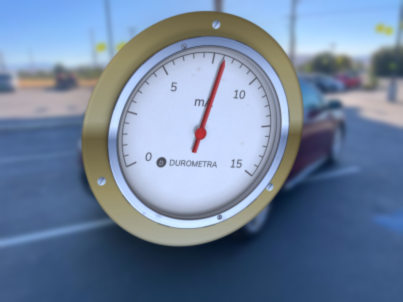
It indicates 8 mA
